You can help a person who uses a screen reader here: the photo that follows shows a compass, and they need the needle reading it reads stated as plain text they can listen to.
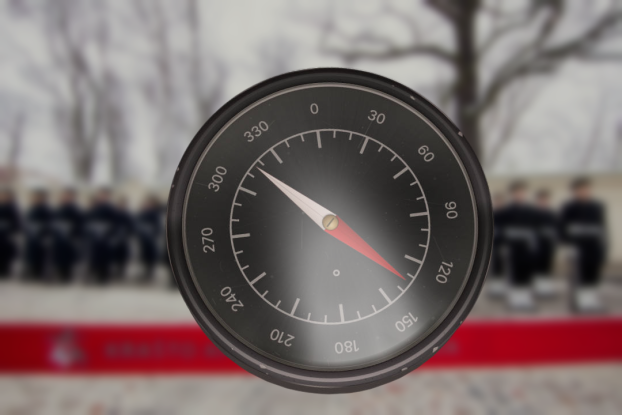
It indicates 135 °
